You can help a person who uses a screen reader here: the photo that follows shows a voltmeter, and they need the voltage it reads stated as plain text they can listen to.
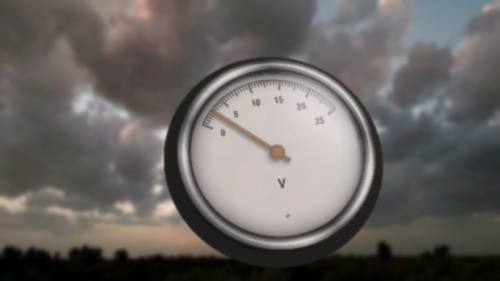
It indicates 2.5 V
